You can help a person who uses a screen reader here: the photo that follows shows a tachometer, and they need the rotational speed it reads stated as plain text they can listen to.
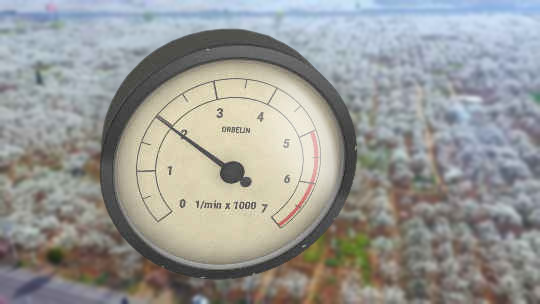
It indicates 2000 rpm
